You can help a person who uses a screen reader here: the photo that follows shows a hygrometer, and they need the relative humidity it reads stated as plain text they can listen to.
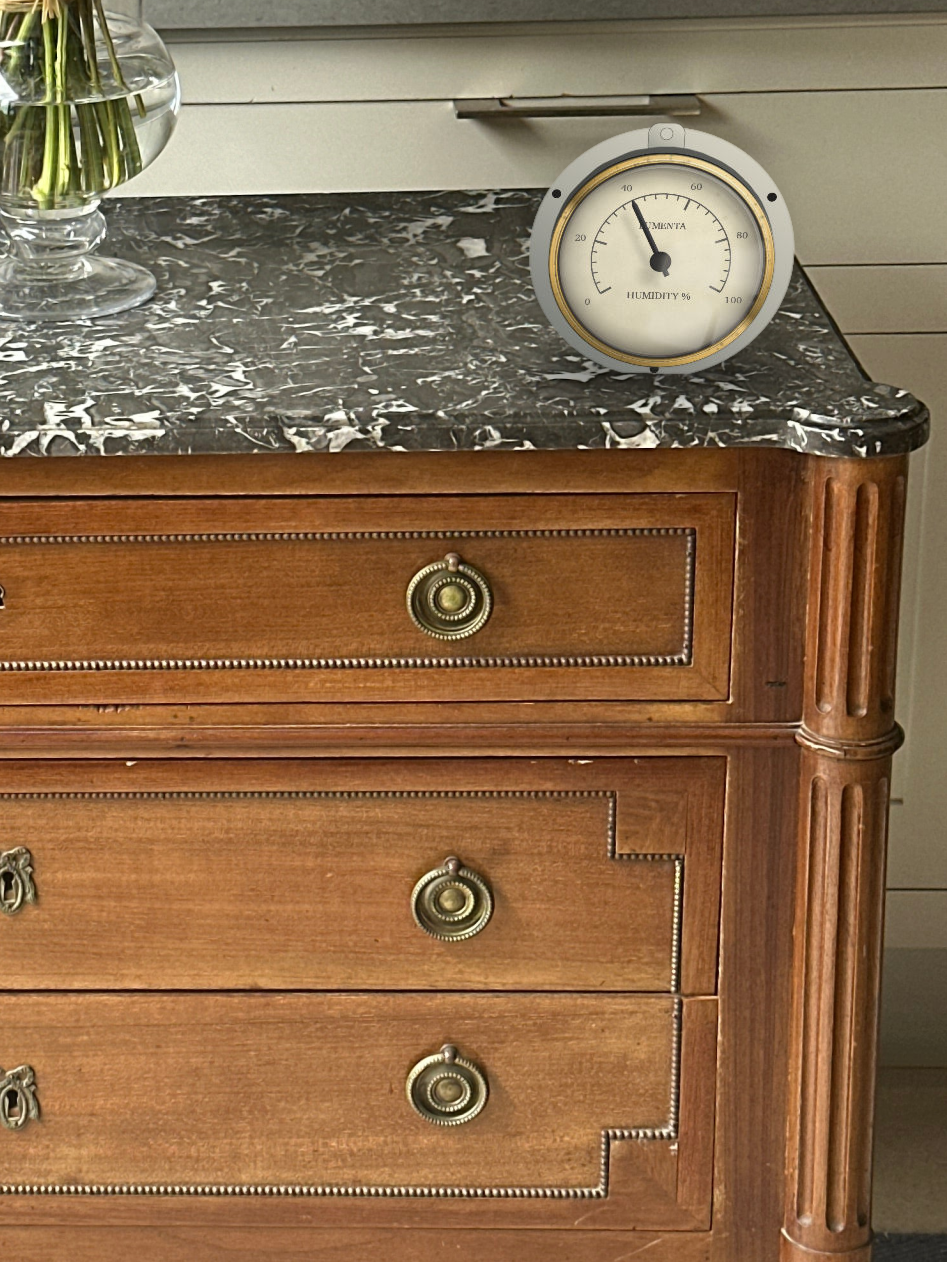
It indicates 40 %
